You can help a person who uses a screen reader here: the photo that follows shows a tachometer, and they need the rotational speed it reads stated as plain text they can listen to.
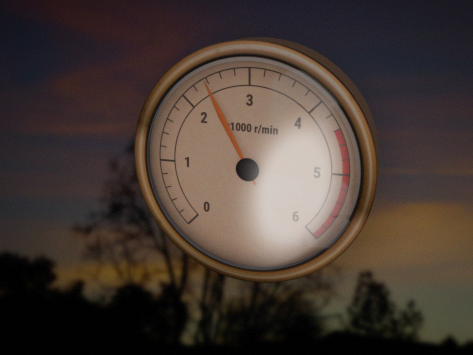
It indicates 2400 rpm
